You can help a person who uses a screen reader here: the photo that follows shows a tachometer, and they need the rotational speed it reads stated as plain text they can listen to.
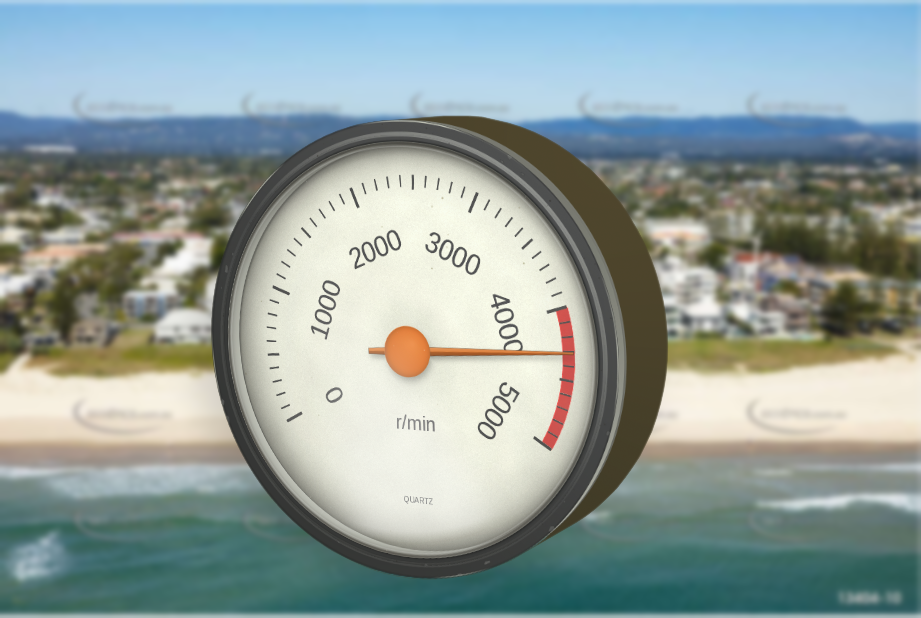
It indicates 4300 rpm
